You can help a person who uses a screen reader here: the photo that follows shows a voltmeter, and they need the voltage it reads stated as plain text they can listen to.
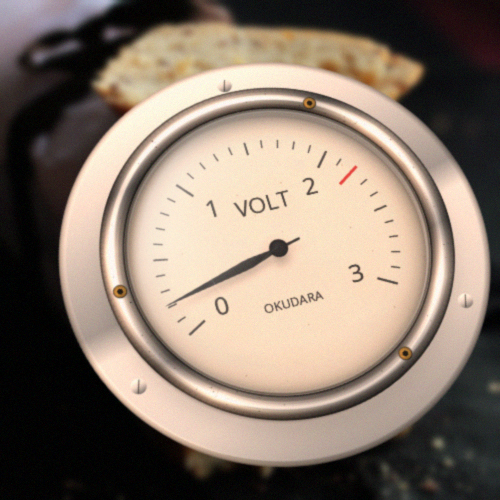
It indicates 0.2 V
